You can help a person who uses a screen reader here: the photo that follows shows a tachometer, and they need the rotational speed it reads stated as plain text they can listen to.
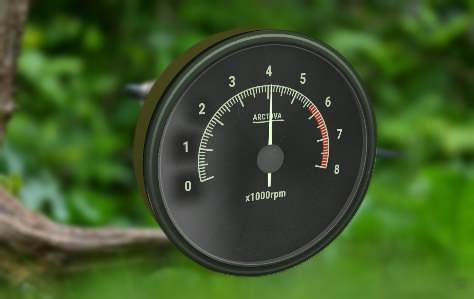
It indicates 4000 rpm
